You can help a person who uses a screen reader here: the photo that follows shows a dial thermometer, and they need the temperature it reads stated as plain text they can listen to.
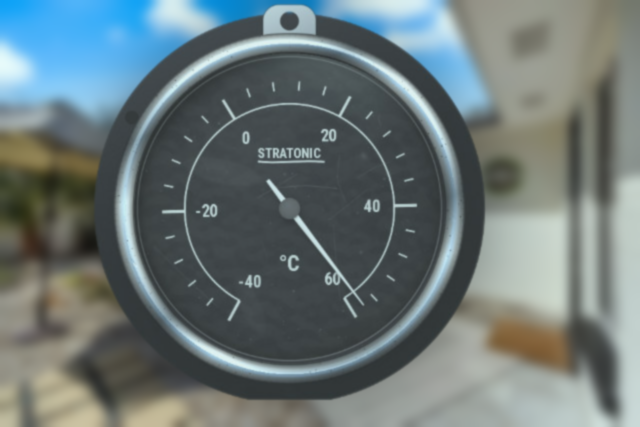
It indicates 58 °C
